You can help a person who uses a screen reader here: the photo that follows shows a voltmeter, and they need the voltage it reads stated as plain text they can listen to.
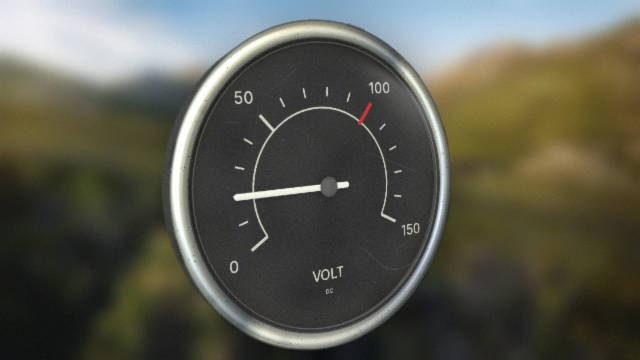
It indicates 20 V
